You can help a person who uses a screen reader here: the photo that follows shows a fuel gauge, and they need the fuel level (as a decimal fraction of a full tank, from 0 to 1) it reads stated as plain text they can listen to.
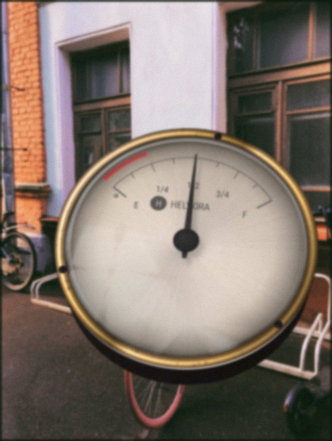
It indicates 0.5
